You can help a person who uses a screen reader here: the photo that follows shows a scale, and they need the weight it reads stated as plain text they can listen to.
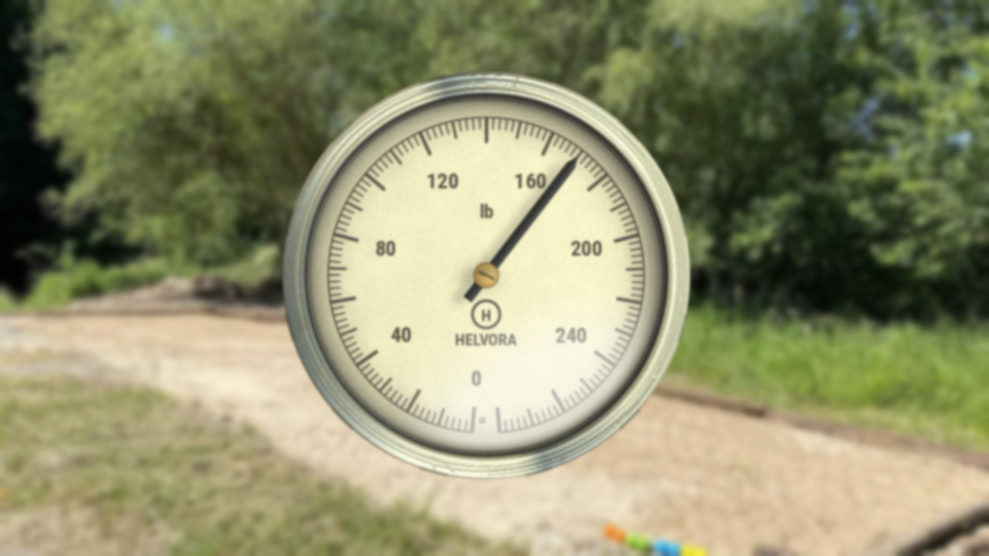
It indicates 170 lb
